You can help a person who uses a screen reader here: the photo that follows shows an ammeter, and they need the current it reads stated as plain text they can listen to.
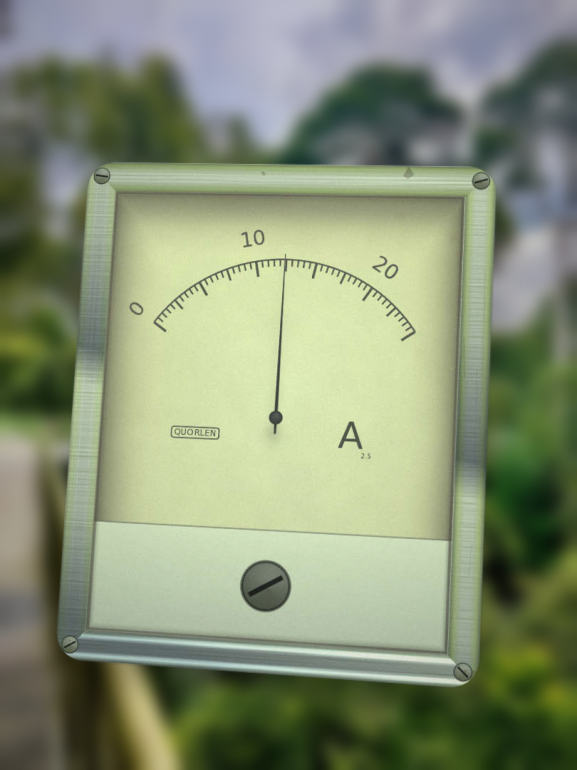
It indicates 12.5 A
